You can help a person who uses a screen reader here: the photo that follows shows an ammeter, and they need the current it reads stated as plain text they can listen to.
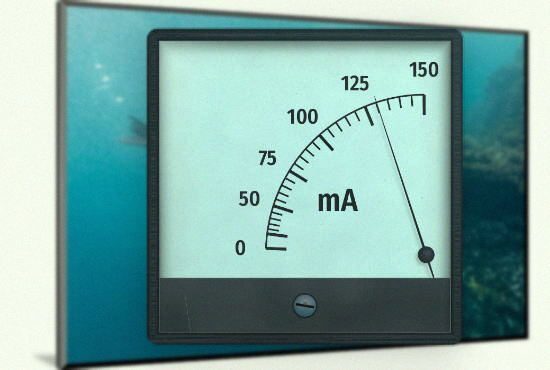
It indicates 130 mA
